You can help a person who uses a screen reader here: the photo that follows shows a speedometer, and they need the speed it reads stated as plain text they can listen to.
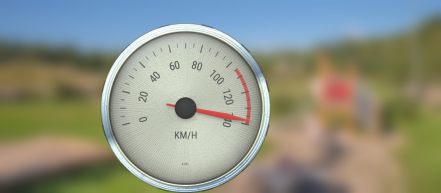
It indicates 137.5 km/h
